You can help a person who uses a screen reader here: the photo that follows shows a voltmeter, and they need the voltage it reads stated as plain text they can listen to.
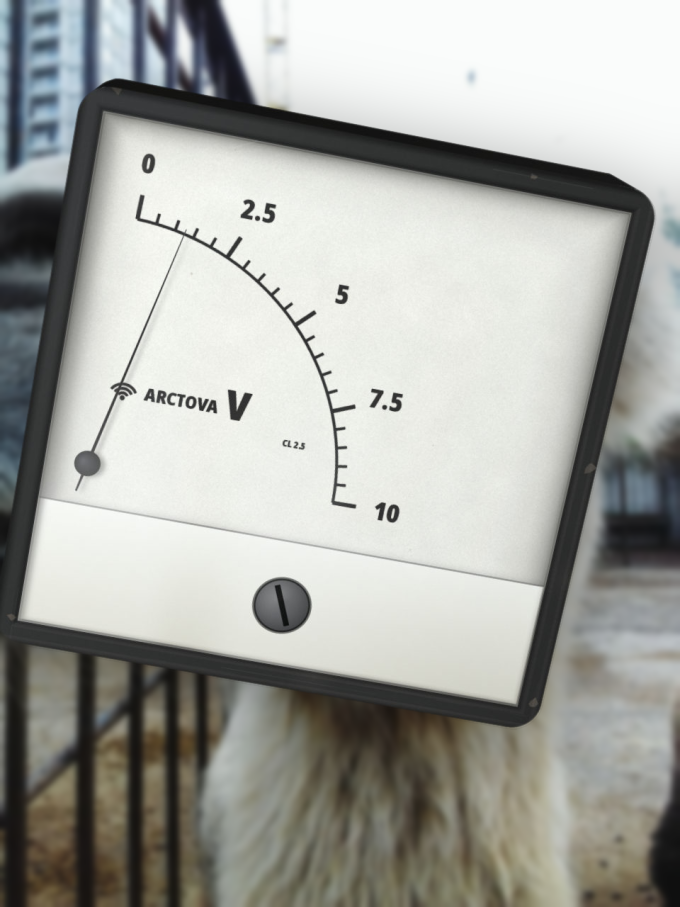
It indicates 1.25 V
